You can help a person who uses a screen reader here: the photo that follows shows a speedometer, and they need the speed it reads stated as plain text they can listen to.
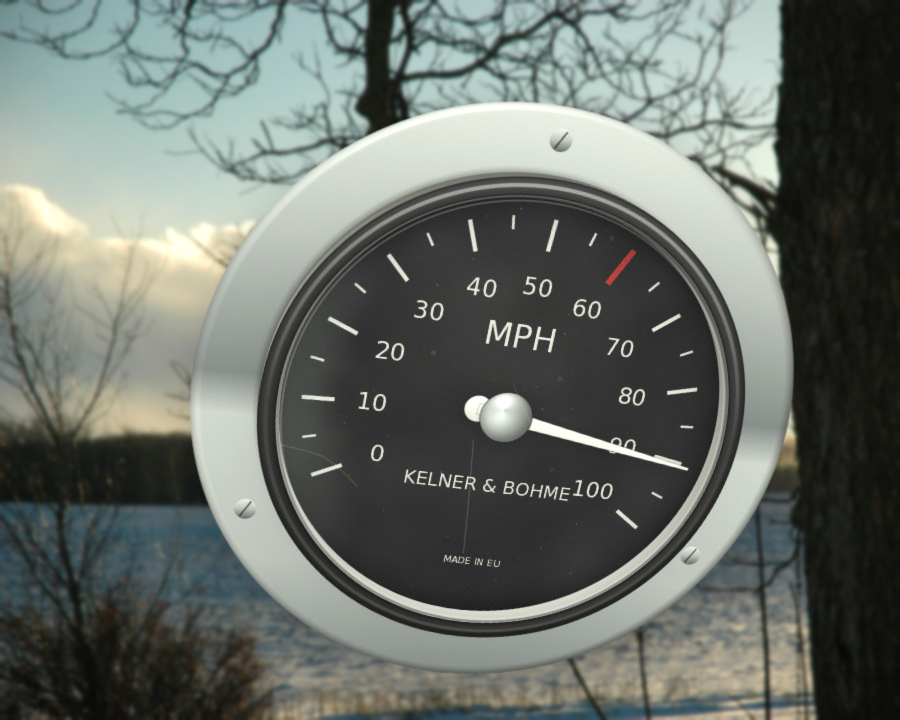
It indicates 90 mph
